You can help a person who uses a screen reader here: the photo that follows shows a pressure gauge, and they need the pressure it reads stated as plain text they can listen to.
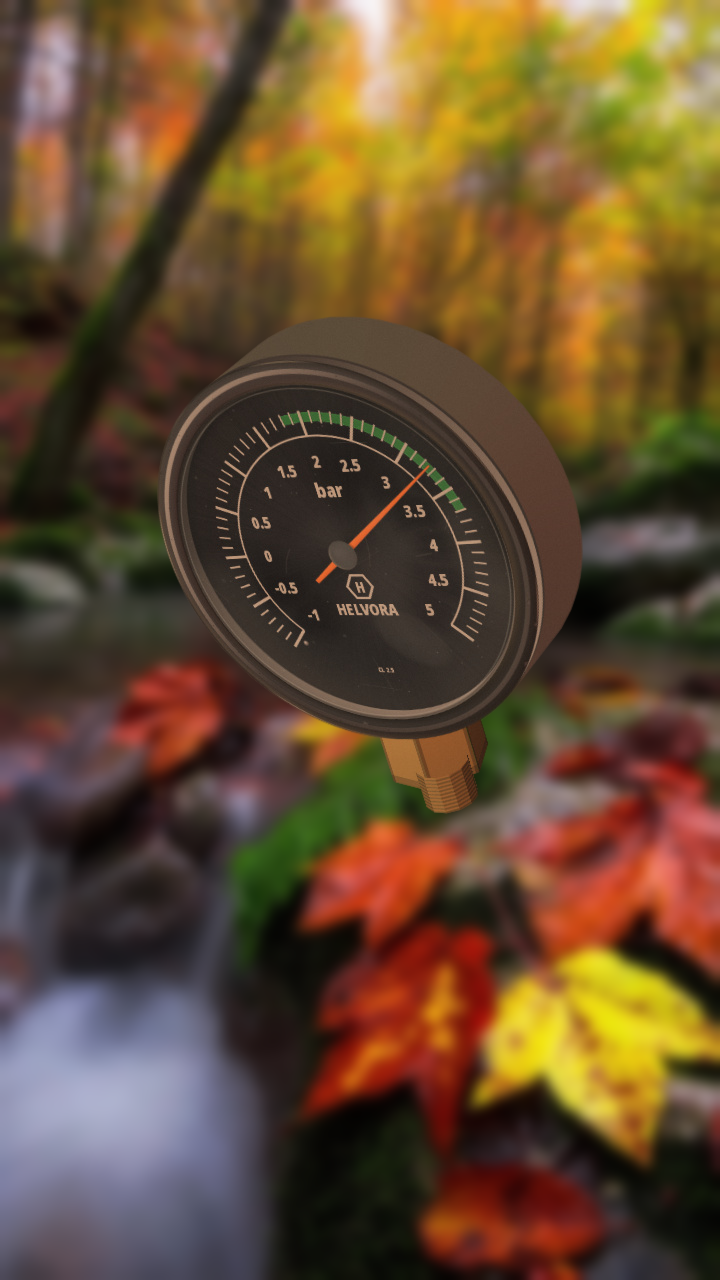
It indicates 3.25 bar
